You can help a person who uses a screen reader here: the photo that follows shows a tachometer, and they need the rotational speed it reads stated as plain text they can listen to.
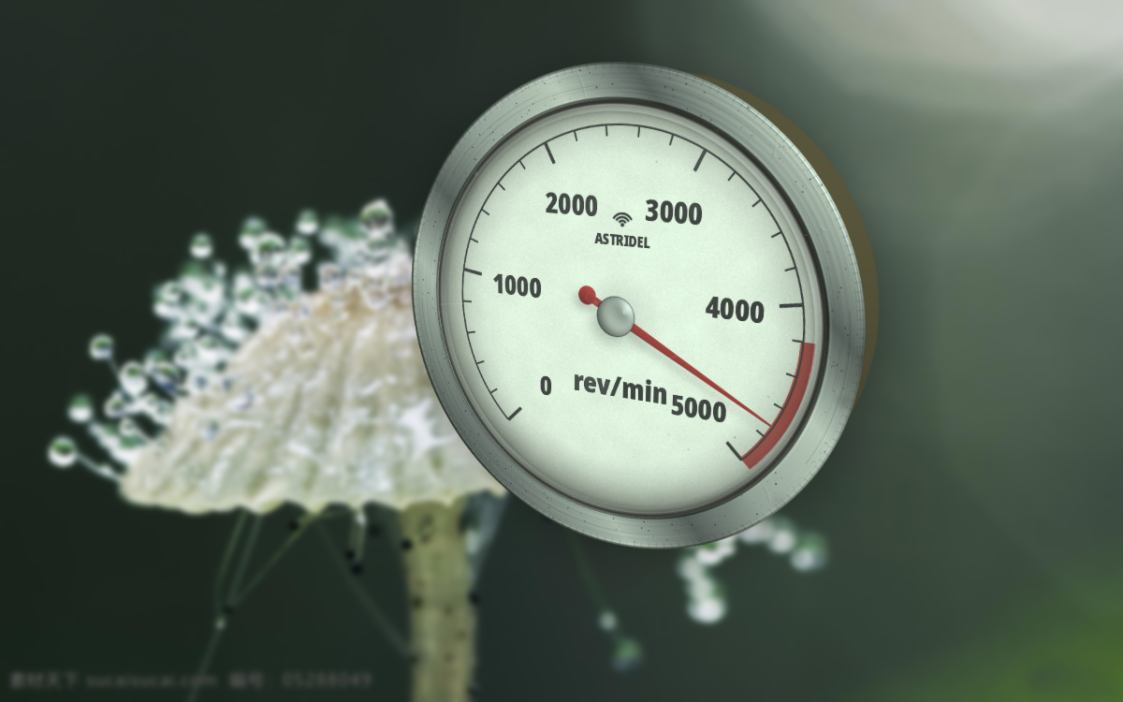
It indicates 4700 rpm
